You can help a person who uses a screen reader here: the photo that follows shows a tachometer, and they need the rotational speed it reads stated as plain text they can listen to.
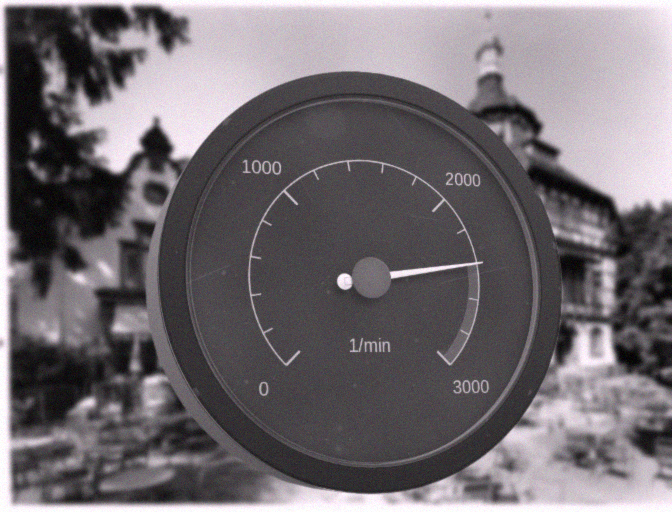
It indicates 2400 rpm
